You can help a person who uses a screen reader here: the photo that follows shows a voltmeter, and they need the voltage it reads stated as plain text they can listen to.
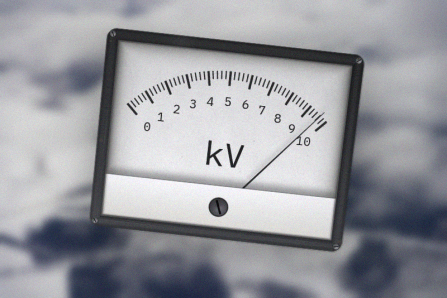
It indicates 9.6 kV
